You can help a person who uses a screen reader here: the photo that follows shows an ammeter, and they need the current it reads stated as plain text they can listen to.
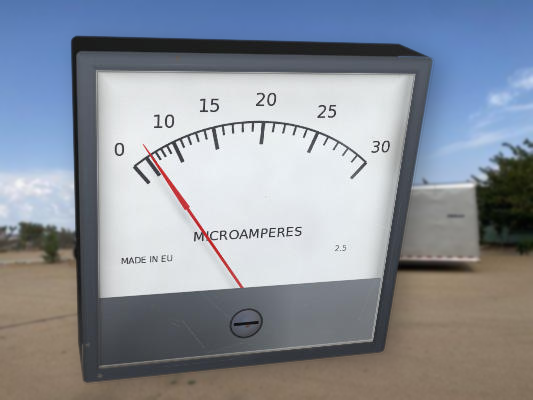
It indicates 6 µA
